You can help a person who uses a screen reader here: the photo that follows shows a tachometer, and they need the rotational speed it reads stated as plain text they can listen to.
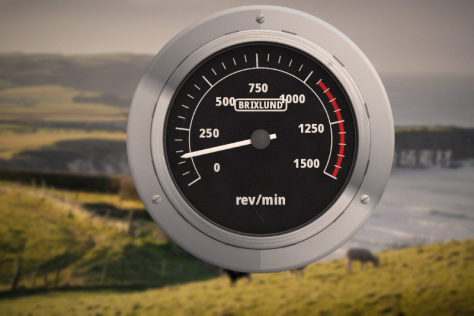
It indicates 125 rpm
